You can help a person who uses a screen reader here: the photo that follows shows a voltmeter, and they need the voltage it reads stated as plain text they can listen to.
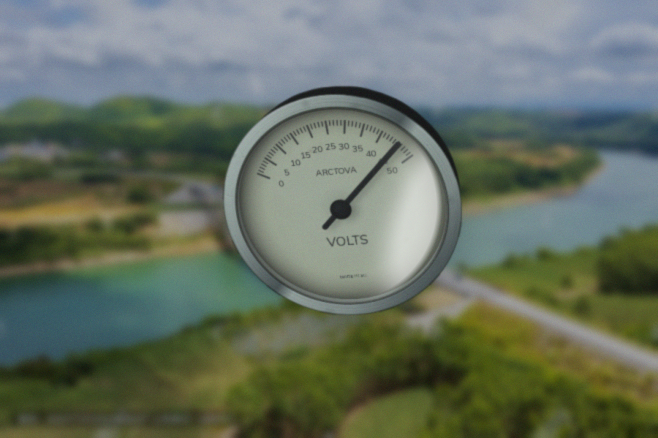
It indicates 45 V
